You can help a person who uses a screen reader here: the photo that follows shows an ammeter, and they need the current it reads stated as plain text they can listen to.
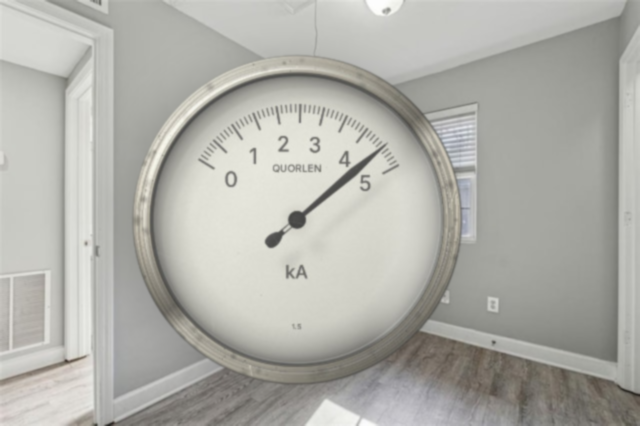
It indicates 4.5 kA
